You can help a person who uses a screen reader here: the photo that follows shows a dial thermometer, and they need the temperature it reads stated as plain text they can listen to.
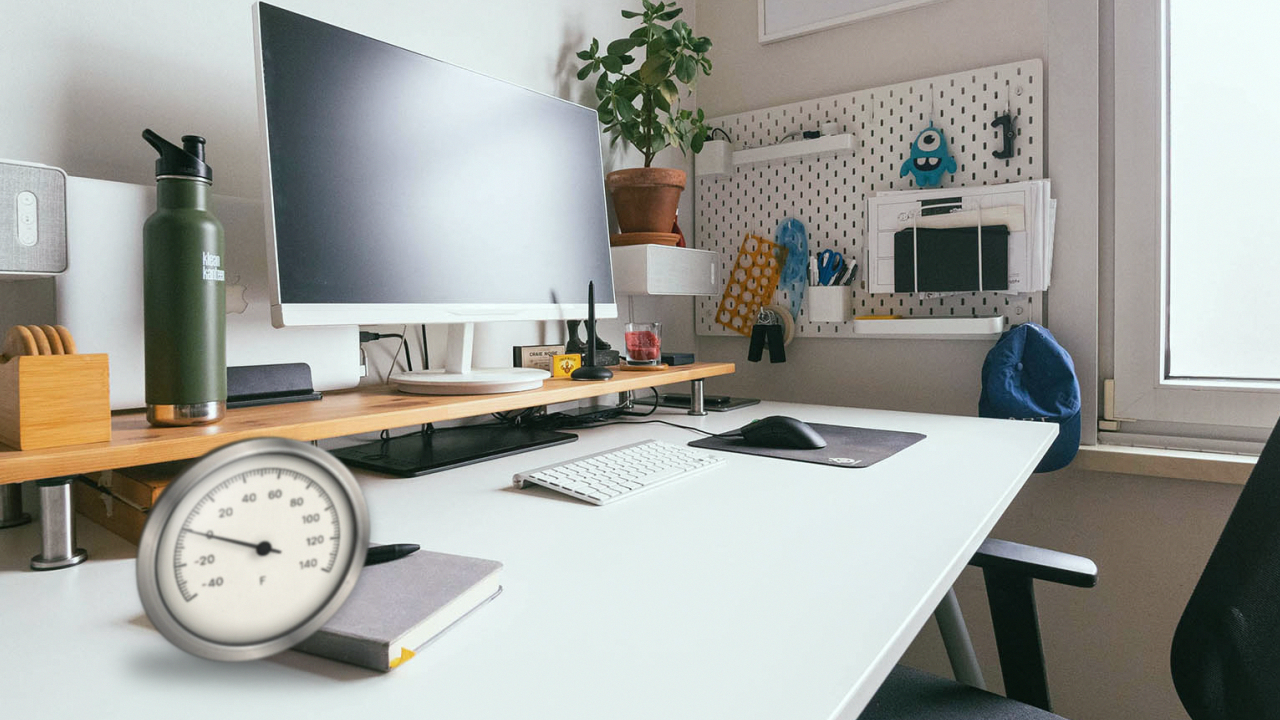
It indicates 0 °F
